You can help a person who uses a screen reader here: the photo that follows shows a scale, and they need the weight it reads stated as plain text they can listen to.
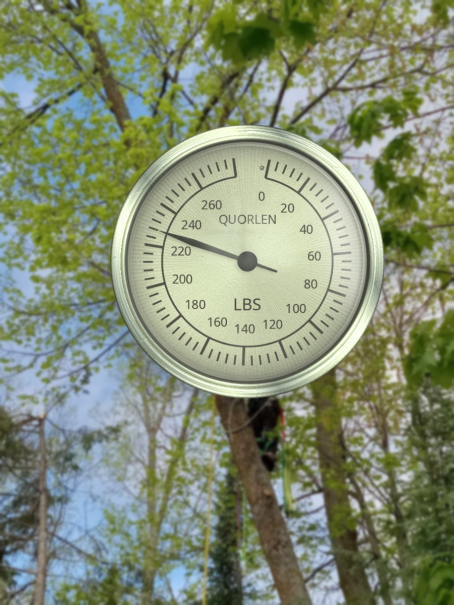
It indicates 228 lb
